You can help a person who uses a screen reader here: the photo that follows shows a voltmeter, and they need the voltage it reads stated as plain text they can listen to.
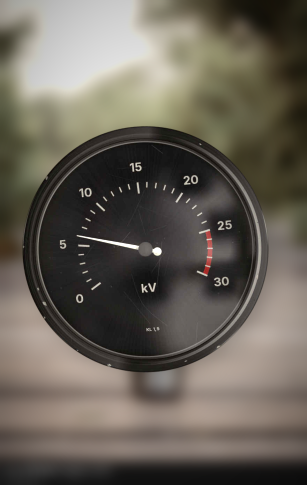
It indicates 6 kV
